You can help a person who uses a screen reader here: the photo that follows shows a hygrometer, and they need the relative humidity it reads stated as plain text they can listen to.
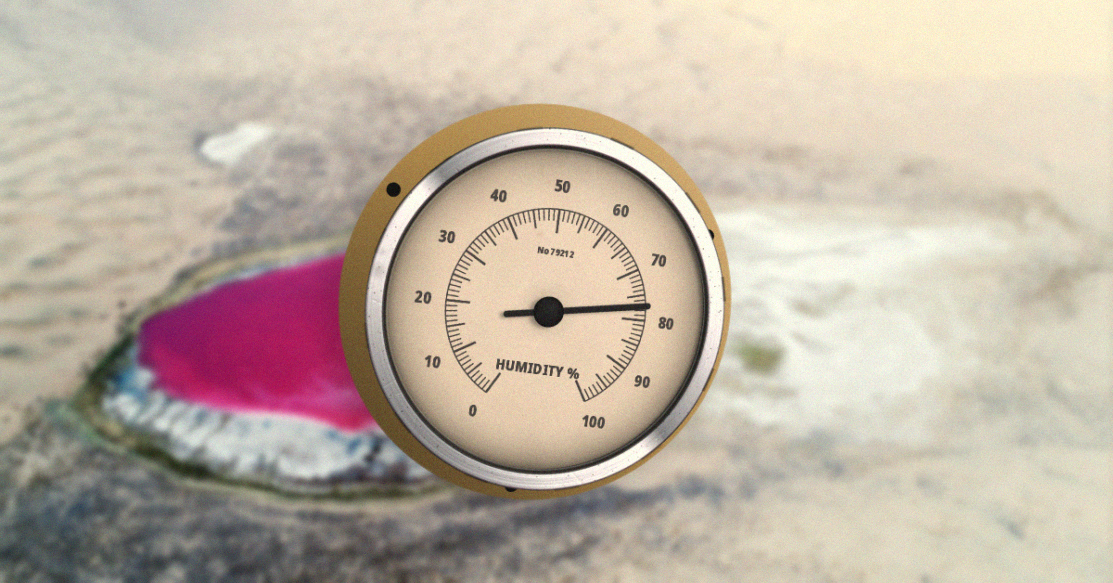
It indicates 77 %
